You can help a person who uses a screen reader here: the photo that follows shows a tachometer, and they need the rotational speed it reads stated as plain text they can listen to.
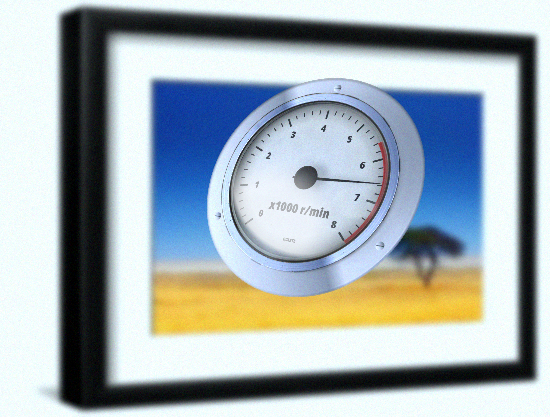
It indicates 6600 rpm
